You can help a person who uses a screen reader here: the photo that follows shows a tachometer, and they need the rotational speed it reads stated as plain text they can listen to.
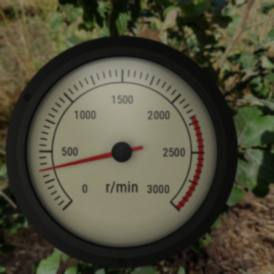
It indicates 350 rpm
